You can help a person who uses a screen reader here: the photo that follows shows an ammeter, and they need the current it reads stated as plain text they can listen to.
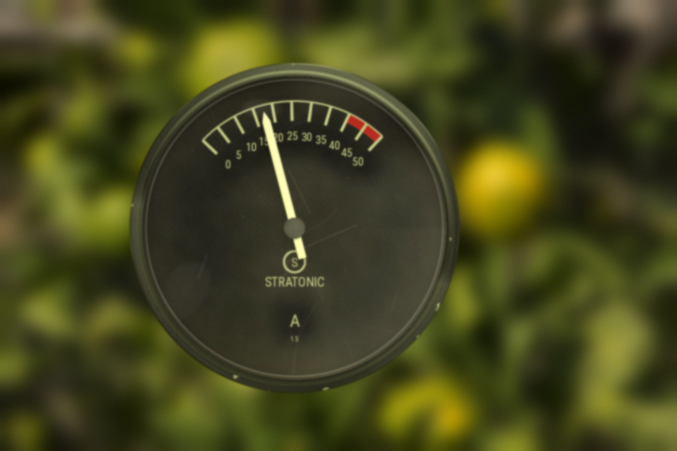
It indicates 17.5 A
